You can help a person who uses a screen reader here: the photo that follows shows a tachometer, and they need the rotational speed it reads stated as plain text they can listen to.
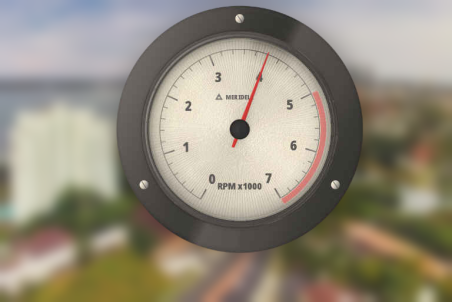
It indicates 4000 rpm
